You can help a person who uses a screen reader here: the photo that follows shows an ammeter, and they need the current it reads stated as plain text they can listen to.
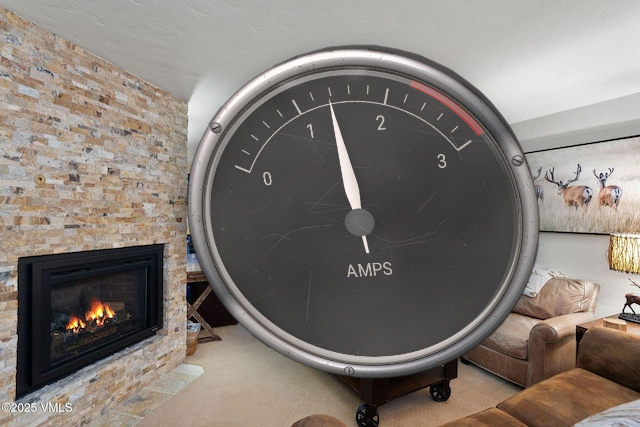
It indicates 1.4 A
